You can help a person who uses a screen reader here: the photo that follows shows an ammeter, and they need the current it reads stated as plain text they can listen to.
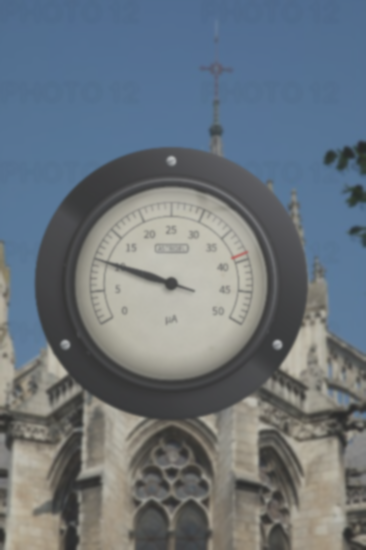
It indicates 10 µA
